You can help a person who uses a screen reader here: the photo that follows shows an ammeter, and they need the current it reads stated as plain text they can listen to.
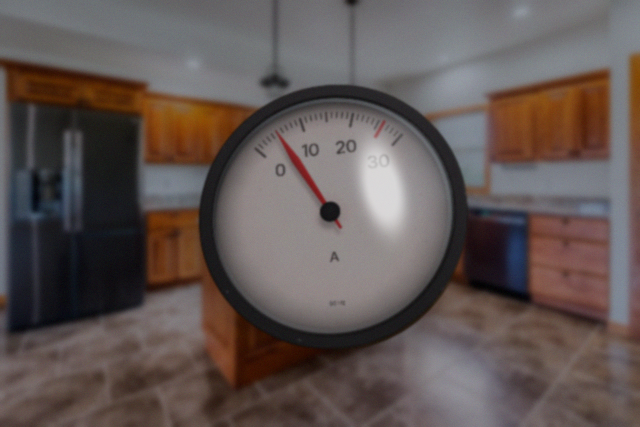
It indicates 5 A
